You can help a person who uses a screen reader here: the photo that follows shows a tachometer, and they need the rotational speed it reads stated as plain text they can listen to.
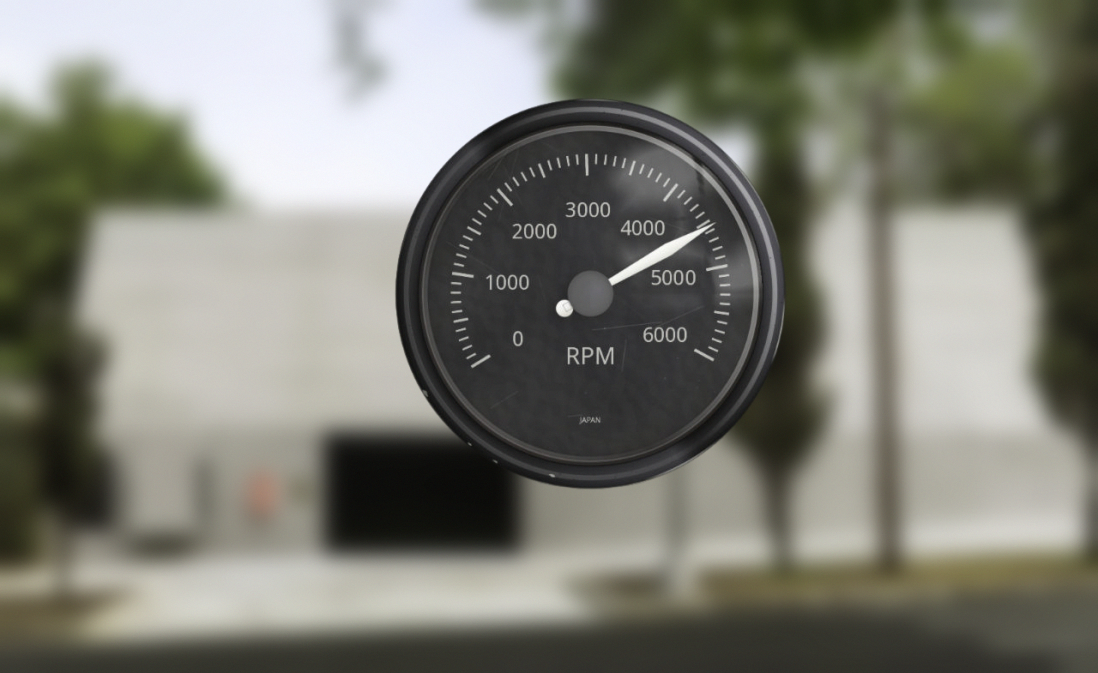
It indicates 4550 rpm
